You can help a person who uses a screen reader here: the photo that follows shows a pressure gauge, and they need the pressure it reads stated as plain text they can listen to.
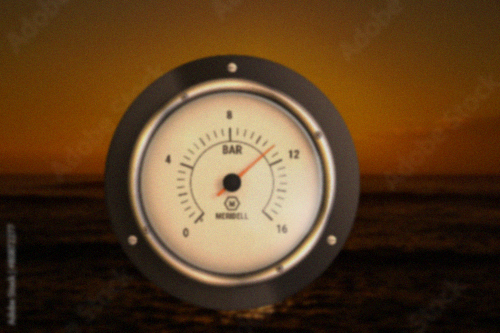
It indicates 11 bar
